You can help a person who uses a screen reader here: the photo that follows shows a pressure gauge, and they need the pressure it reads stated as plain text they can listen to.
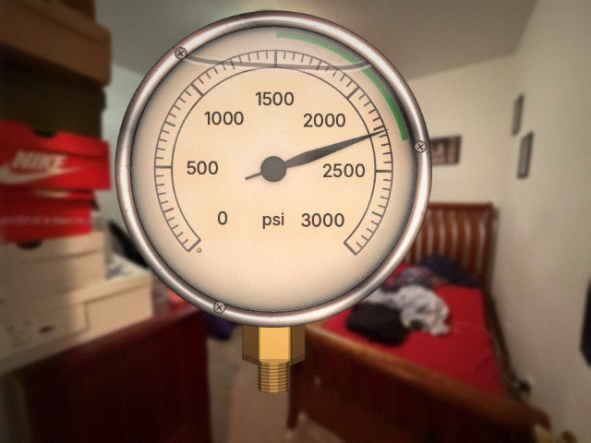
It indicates 2275 psi
